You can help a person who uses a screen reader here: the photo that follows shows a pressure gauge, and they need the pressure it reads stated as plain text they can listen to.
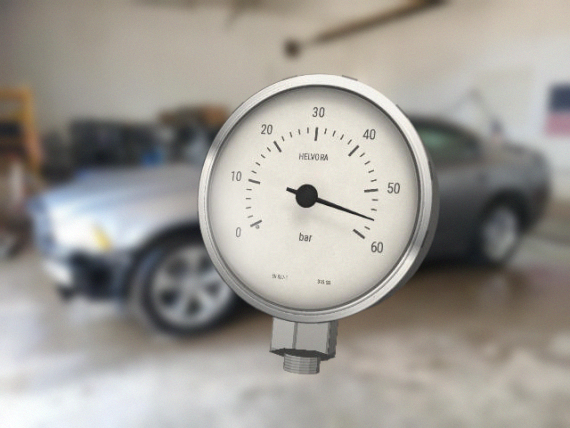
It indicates 56 bar
